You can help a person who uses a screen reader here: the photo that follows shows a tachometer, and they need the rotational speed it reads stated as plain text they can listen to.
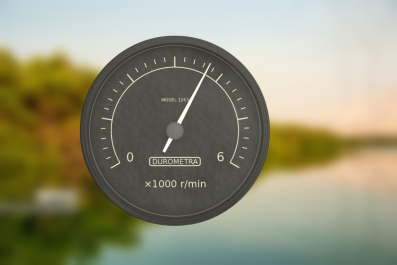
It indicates 3700 rpm
